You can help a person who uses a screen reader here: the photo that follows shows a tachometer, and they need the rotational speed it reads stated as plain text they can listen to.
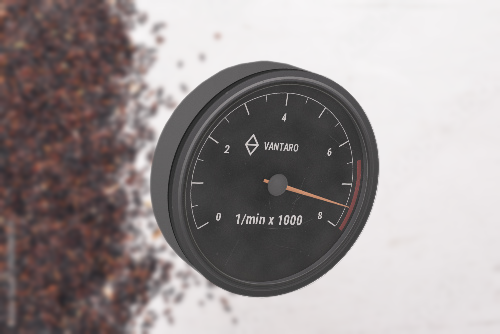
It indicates 7500 rpm
